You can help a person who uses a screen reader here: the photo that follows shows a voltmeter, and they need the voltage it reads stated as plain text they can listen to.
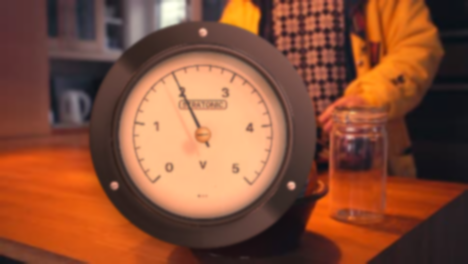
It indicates 2 V
